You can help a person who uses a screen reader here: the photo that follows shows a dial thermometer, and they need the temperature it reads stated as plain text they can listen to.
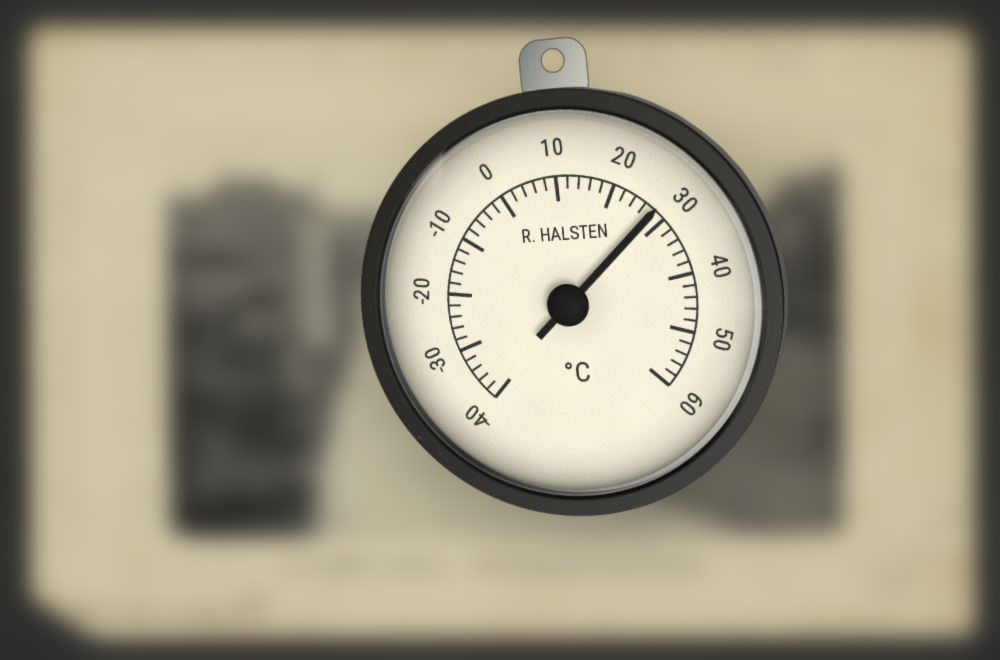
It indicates 28 °C
